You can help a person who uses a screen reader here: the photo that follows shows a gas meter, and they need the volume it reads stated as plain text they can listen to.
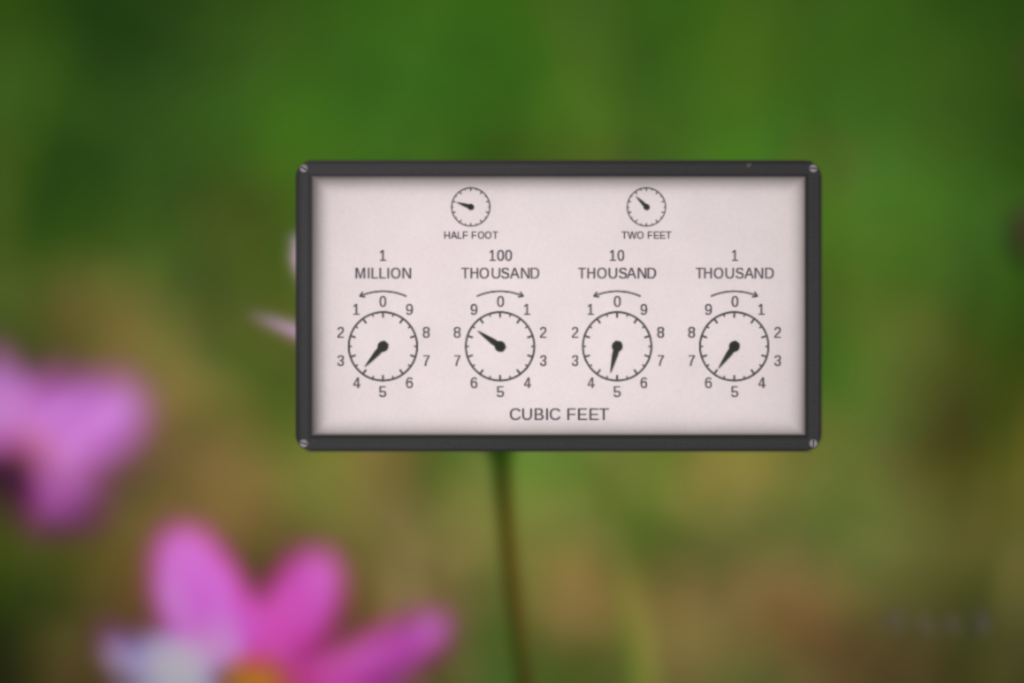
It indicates 384600 ft³
